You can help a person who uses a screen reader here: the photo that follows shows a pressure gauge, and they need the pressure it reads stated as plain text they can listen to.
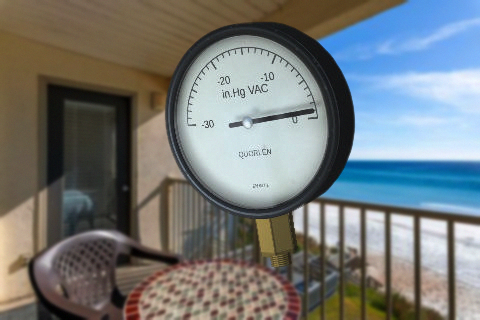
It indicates -1 inHg
